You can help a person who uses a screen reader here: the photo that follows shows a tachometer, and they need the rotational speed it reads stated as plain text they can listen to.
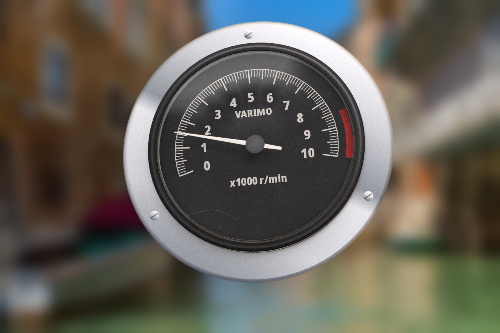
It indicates 1500 rpm
